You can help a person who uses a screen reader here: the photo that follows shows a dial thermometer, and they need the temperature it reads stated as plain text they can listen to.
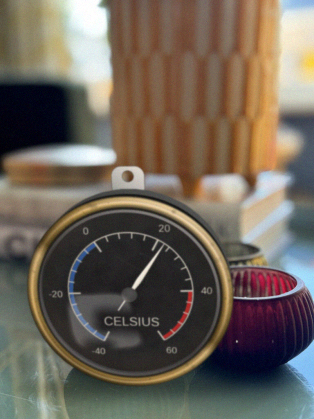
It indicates 22 °C
